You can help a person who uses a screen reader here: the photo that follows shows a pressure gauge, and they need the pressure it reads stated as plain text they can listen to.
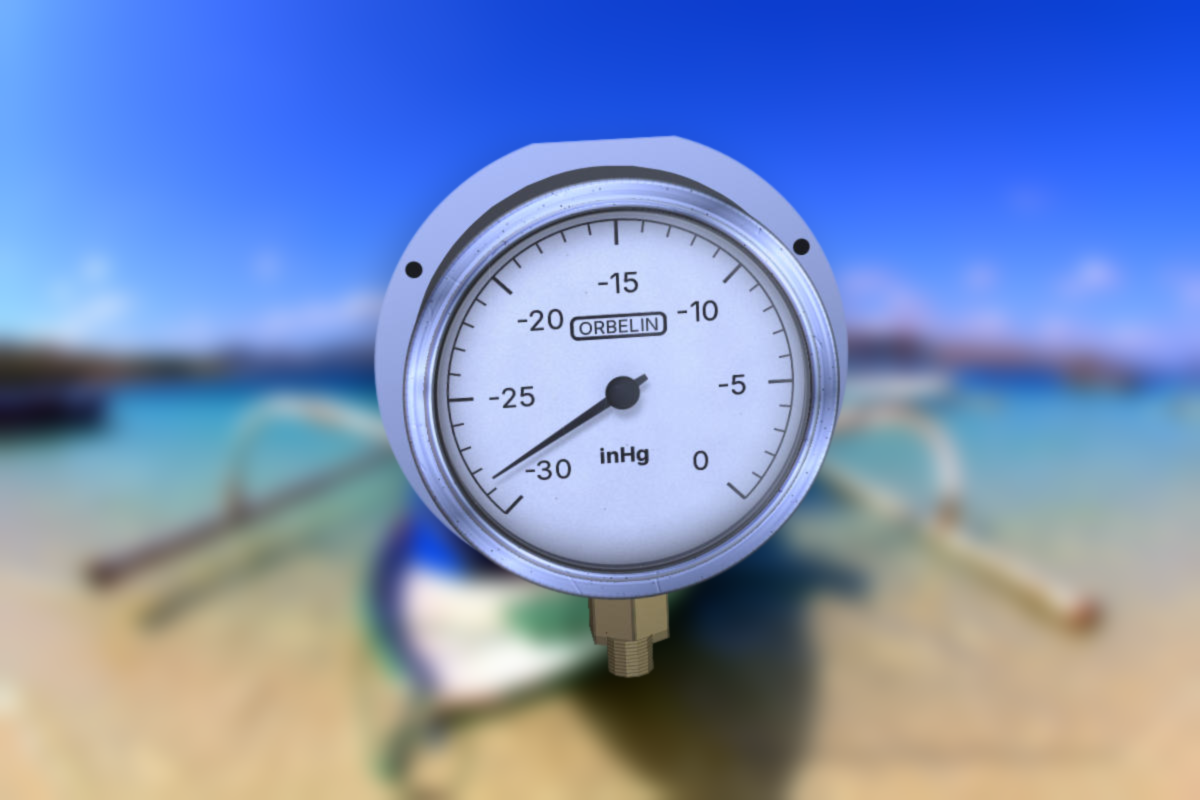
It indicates -28.5 inHg
